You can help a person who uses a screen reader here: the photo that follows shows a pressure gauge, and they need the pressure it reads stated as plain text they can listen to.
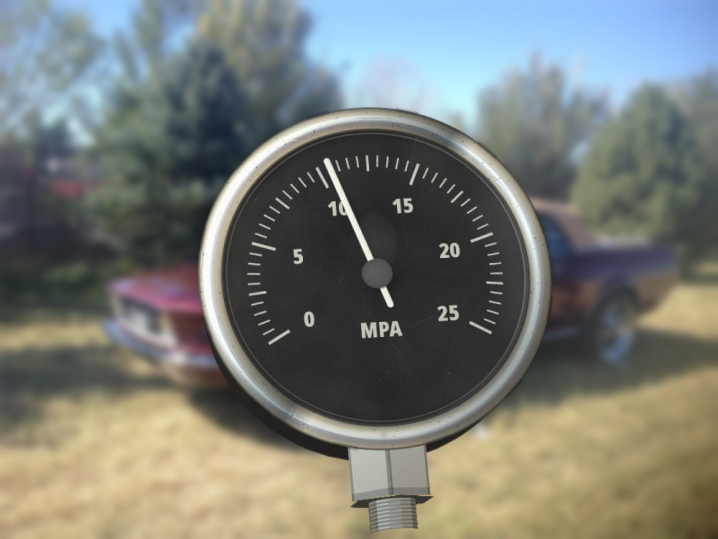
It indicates 10.5 MPa
